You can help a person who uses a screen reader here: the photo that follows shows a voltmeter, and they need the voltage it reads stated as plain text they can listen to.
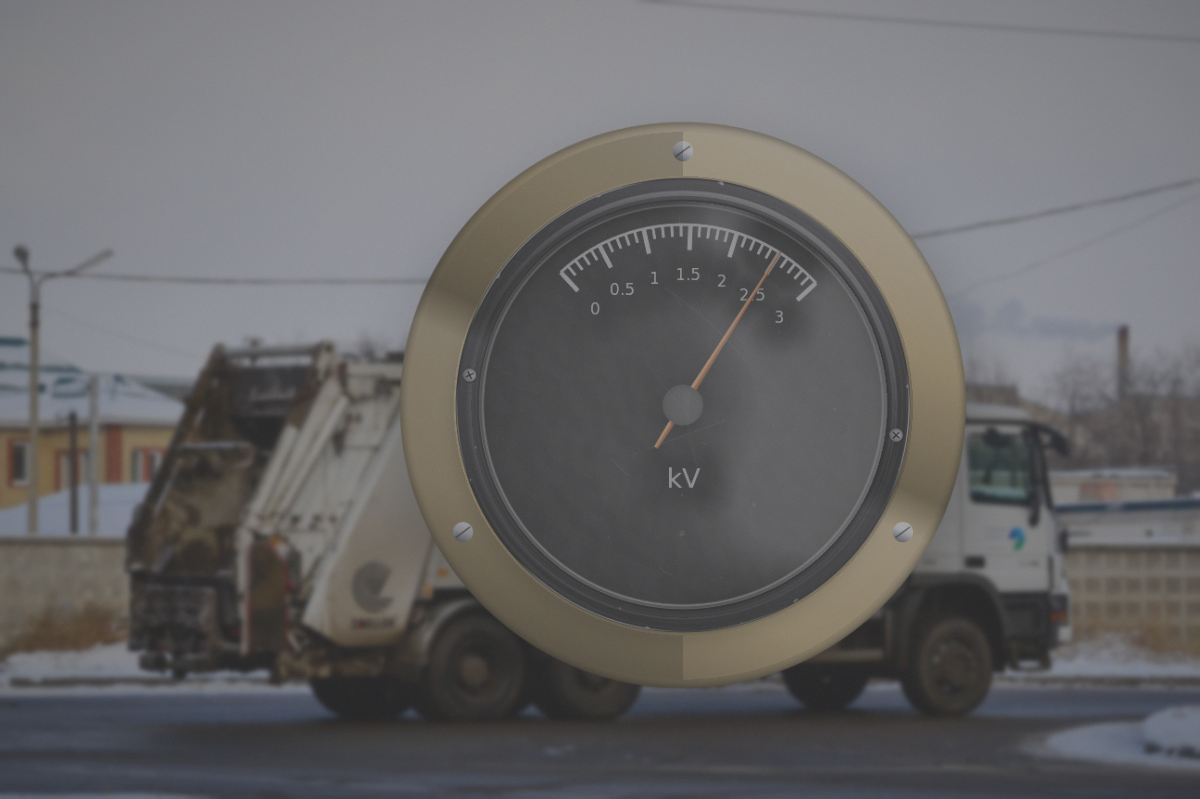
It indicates 2.5 kV
